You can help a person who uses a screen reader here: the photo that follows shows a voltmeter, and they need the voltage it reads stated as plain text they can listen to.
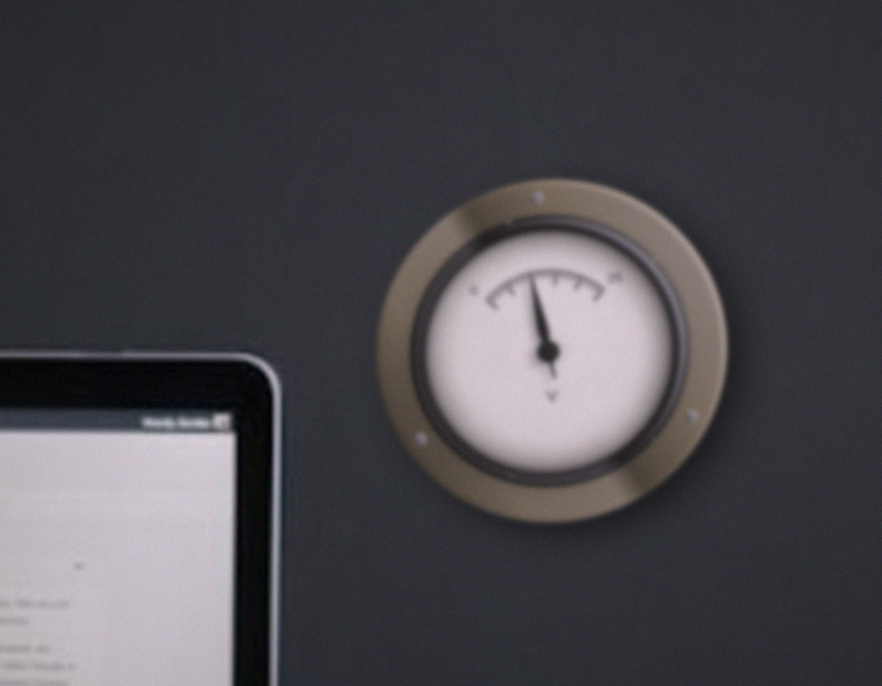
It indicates 10 V
